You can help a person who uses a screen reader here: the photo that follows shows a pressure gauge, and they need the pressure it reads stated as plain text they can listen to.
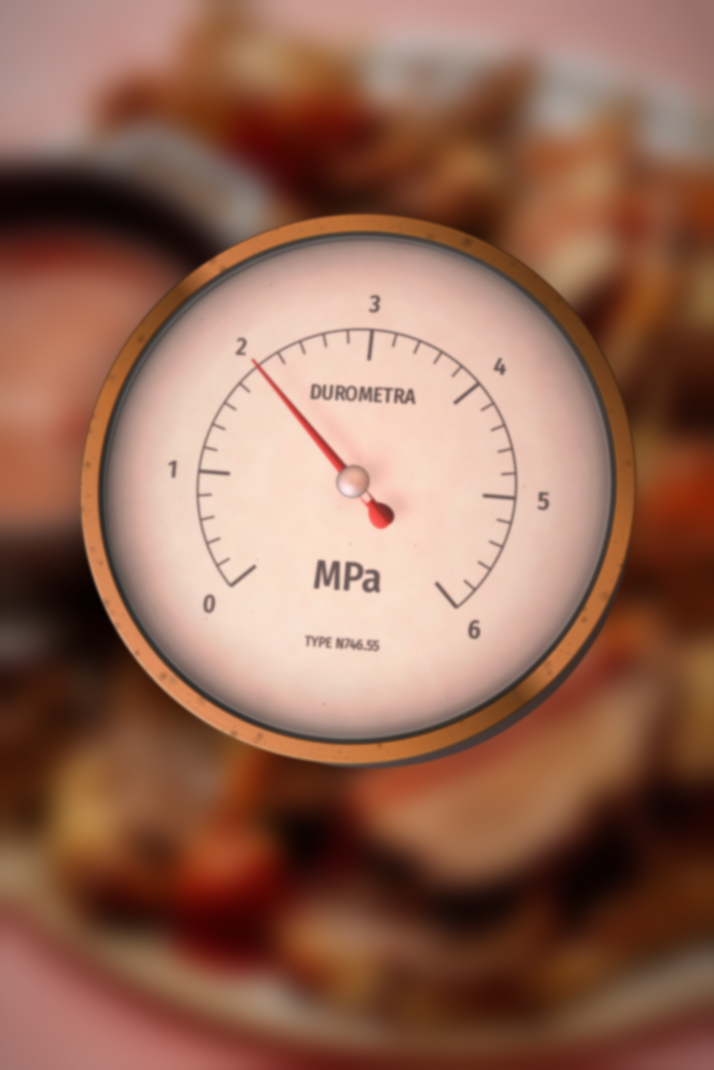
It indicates 2 MPa
